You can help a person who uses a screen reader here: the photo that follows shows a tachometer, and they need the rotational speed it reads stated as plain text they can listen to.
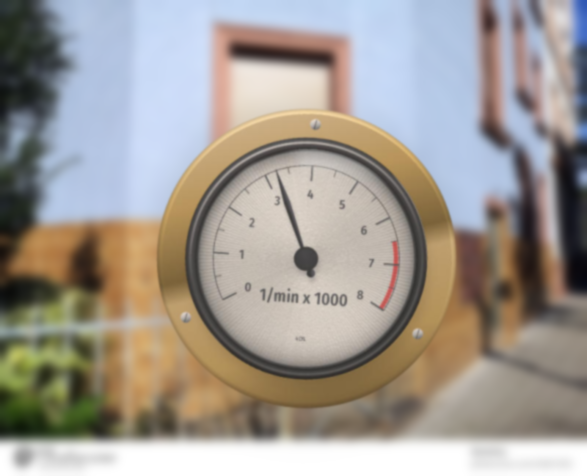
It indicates 3250 rpm
